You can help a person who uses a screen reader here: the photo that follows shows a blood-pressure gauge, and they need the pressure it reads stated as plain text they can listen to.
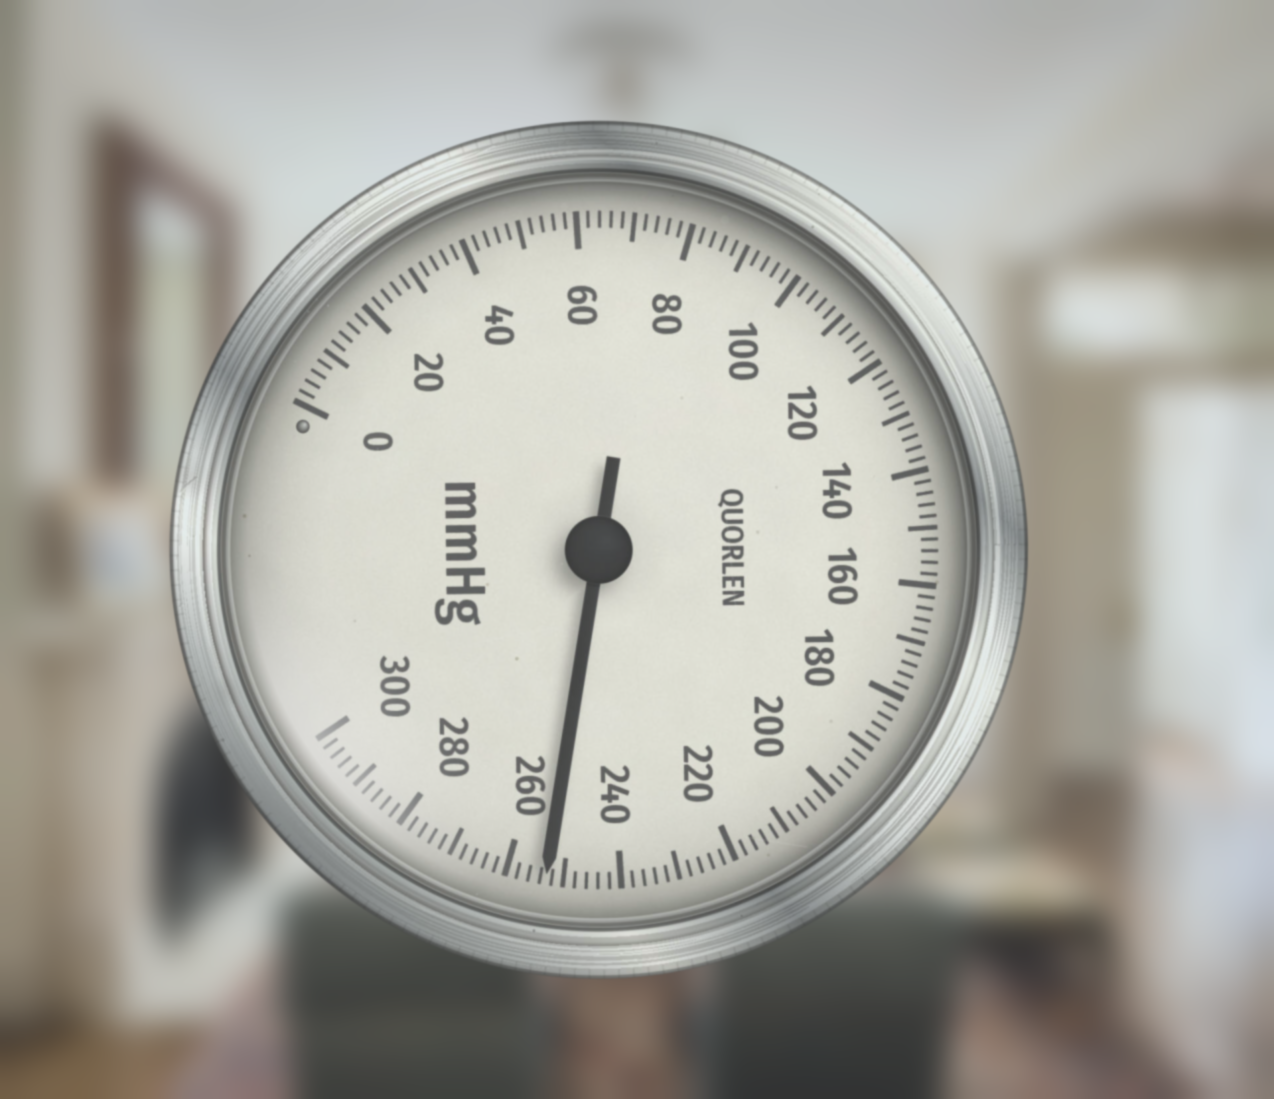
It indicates 253 mmHg
